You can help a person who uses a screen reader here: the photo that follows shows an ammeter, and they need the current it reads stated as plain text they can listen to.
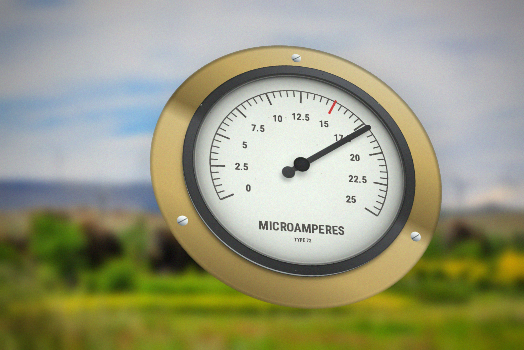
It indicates 18 µA
